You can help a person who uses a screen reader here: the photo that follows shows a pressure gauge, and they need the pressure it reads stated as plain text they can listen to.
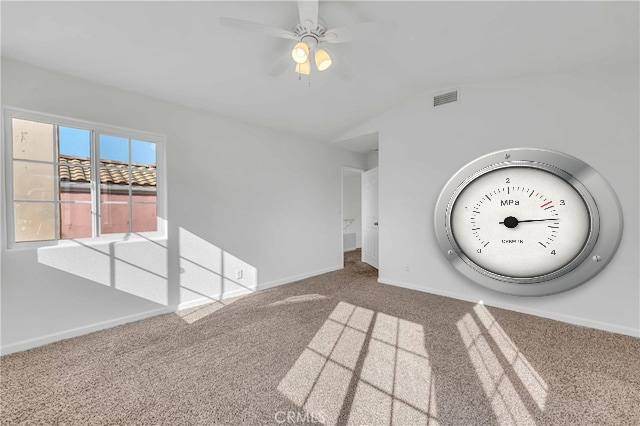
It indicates 3.3 MPa
